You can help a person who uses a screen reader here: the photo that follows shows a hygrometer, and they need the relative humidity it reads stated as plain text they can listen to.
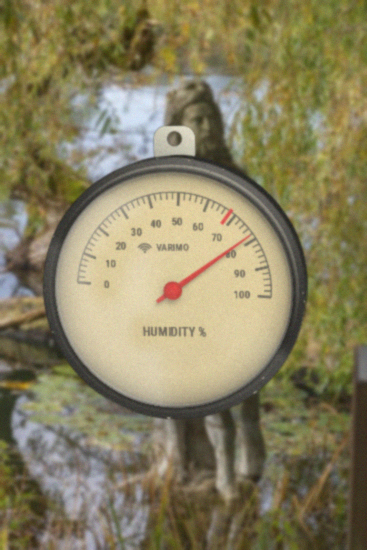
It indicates 78 %
